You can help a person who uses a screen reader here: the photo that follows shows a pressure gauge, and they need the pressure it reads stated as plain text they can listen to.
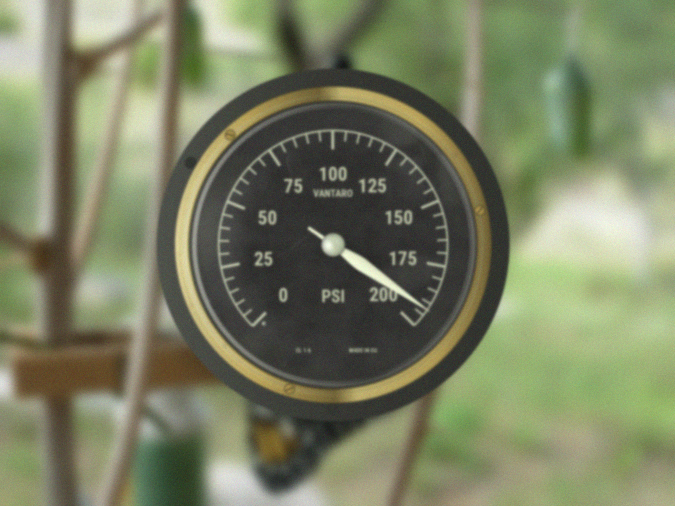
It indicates 192.5 psi
